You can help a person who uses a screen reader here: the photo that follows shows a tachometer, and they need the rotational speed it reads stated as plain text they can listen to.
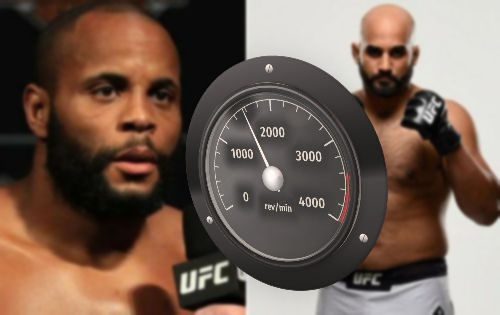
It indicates 1600 rpm
